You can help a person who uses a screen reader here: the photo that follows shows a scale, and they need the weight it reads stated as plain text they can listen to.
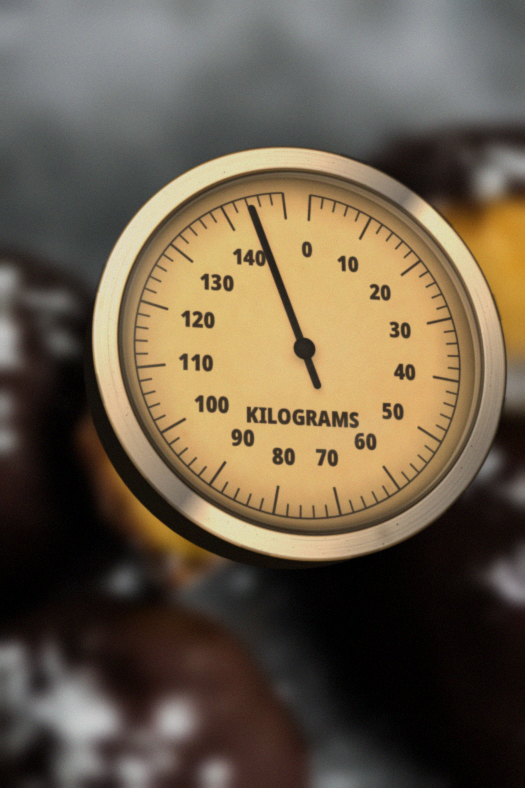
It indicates 144 kg
